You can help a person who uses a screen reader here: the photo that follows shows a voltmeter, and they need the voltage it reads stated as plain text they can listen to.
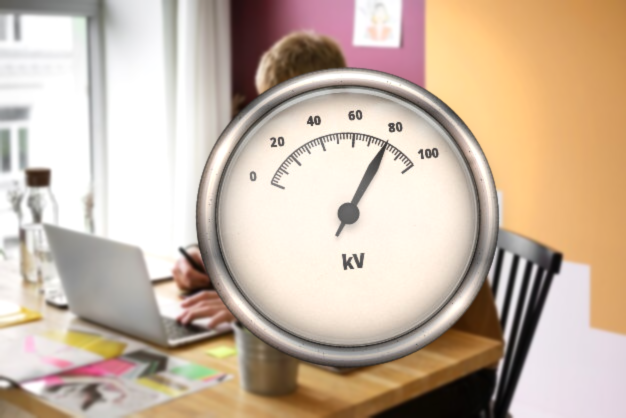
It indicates 80 kV
